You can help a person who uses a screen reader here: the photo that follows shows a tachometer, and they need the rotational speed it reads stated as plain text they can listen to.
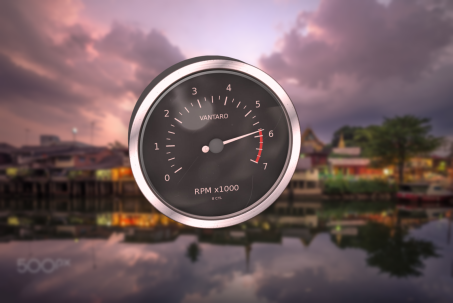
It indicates 5750 rpm
